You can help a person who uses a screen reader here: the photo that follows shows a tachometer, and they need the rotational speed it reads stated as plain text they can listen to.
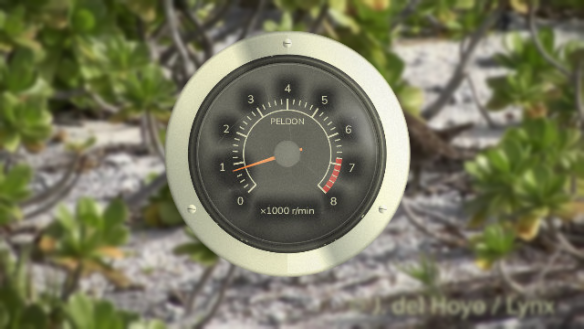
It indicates 800 rpm
